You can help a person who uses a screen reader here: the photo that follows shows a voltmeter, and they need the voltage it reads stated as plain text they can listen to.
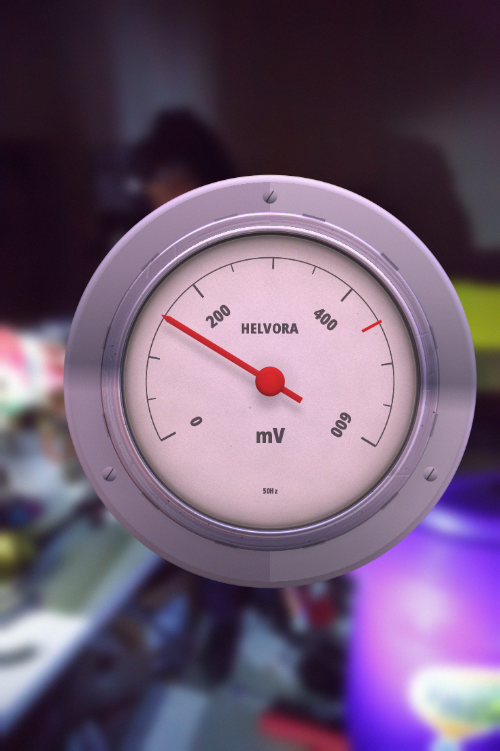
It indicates 150 mV
